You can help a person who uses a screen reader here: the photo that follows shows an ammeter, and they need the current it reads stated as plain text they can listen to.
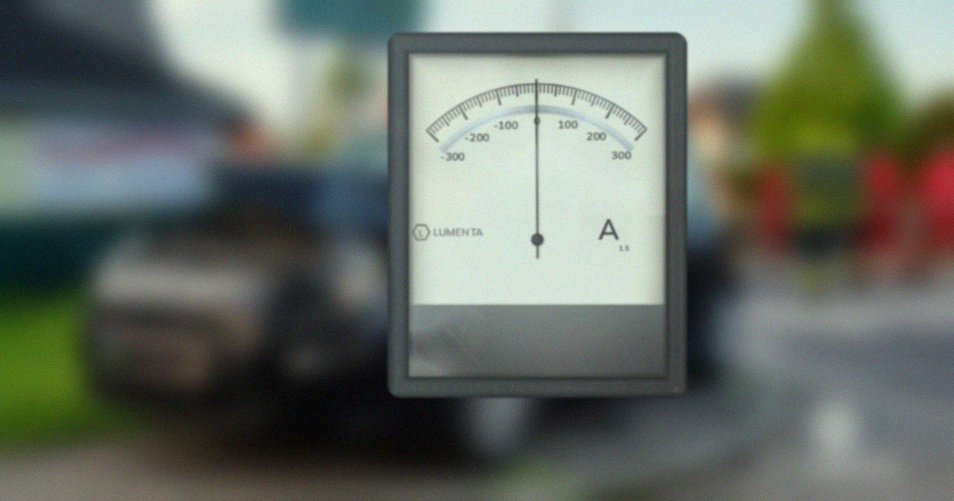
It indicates 0 A
